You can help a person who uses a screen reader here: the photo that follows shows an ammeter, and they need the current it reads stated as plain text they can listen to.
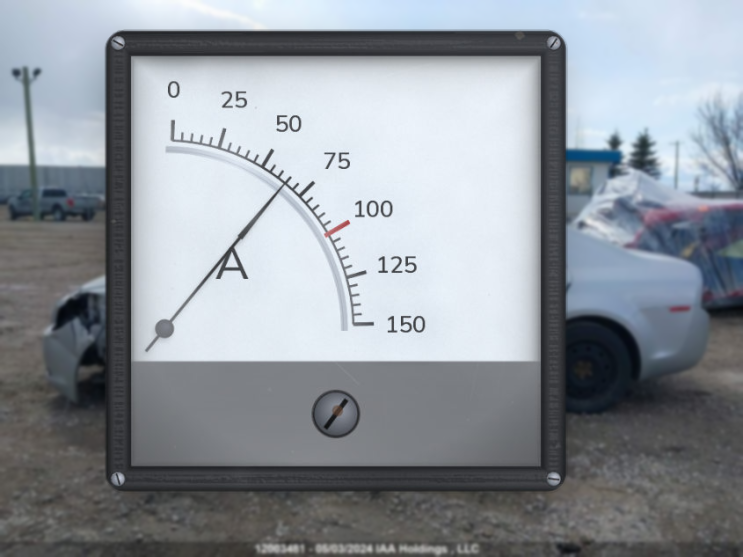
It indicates 65 A
